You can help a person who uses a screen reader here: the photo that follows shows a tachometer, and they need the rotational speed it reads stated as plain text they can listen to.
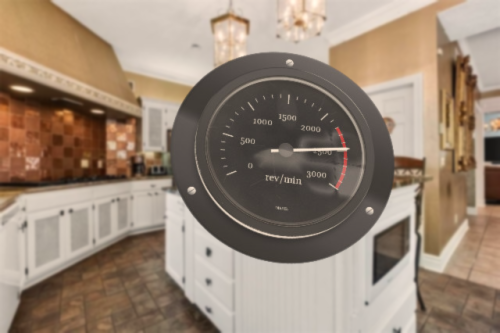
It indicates 2500 rpm
